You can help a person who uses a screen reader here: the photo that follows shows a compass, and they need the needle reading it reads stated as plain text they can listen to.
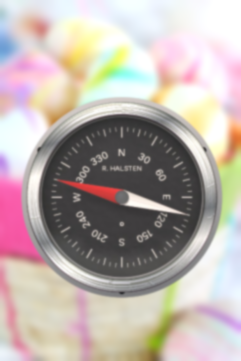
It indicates 285 °
